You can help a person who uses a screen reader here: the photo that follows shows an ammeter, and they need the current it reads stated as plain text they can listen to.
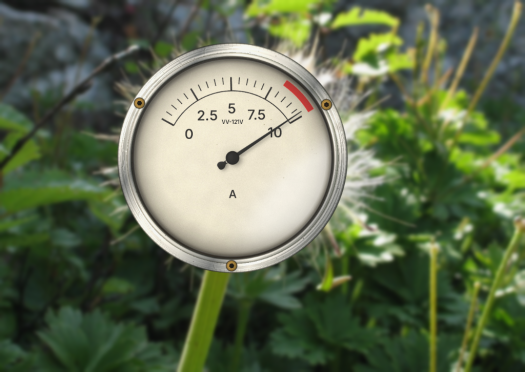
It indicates 9.75 A
